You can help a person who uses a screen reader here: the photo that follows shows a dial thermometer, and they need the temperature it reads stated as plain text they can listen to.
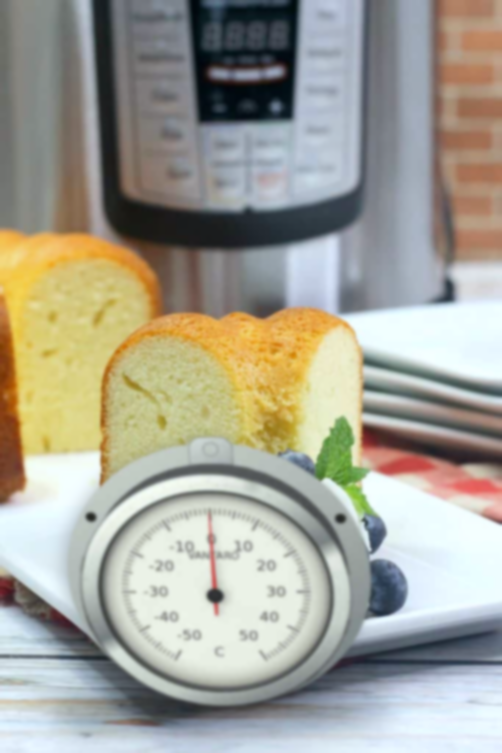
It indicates 0 °C
